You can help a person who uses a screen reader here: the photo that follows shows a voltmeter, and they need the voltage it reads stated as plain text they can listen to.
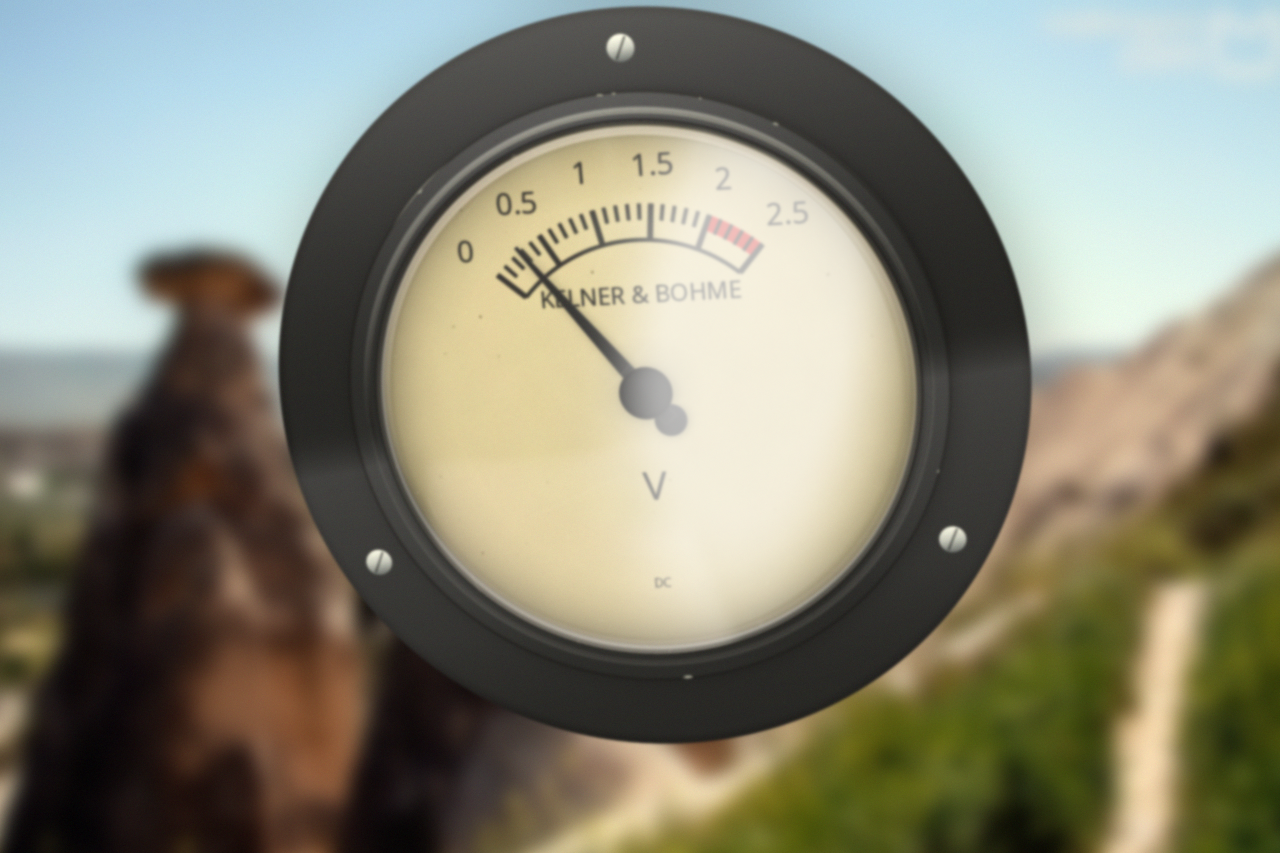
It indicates 0.3 V
